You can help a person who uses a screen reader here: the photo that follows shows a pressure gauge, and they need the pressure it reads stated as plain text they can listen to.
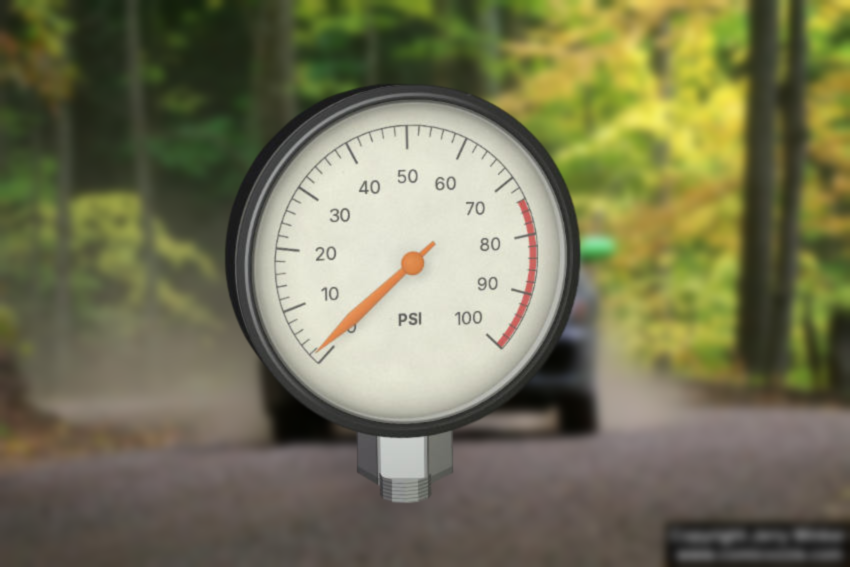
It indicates 2 psi
